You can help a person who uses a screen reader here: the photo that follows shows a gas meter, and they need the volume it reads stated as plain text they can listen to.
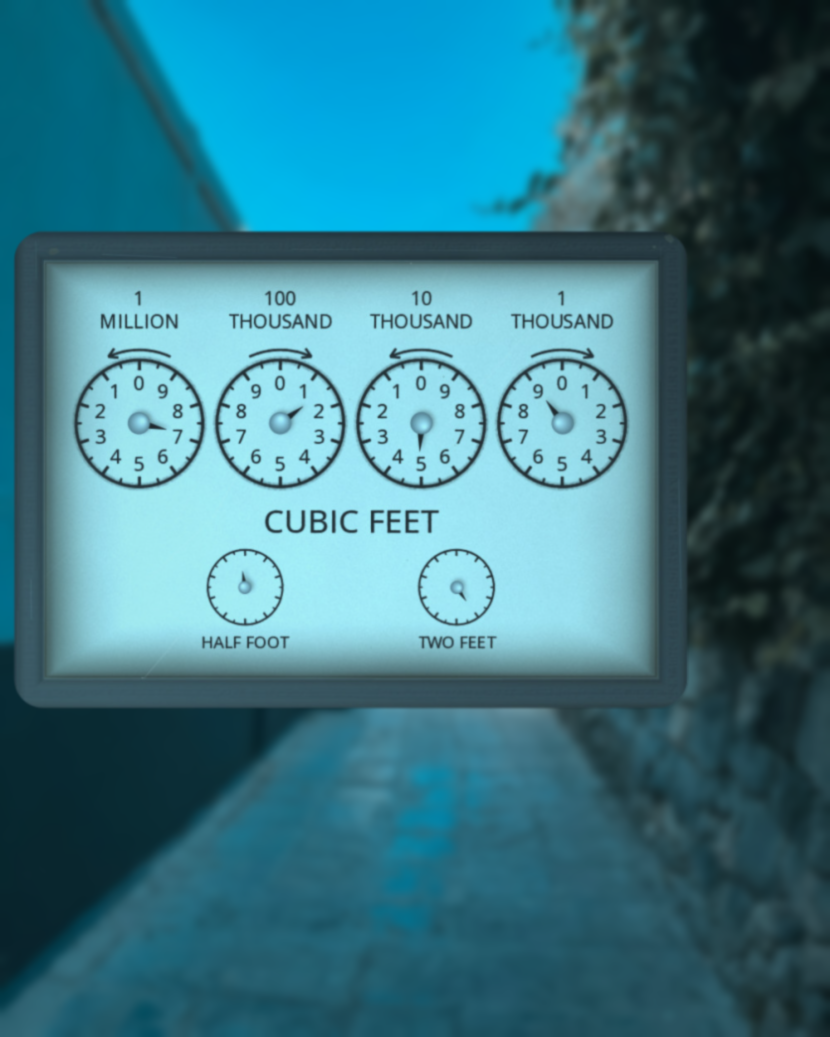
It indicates 714900 ft³
